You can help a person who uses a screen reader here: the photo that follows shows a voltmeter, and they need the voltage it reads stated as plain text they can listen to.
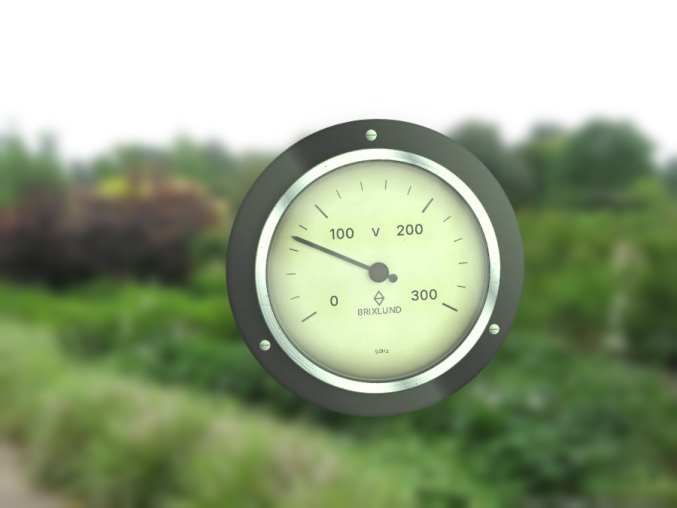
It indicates 70 V
